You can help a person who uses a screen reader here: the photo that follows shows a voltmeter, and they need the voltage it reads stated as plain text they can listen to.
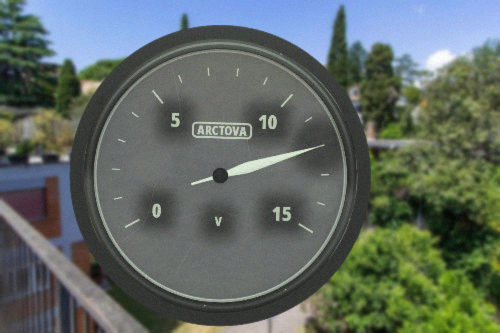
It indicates 12 V
